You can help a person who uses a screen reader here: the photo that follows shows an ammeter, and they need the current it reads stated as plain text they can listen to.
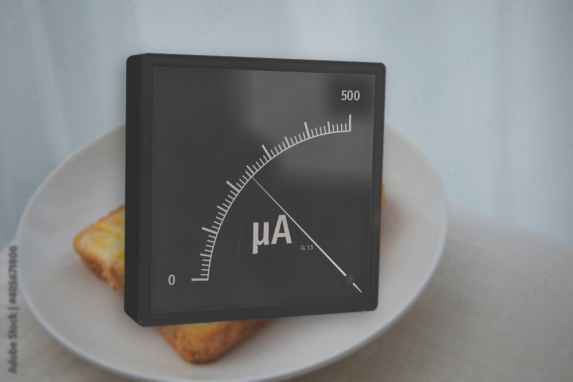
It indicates 240 µA
